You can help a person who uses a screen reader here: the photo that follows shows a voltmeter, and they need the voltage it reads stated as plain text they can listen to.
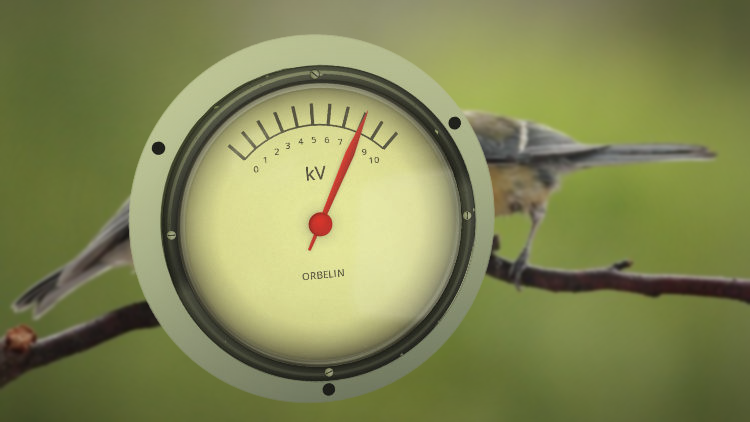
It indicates 8 kV
